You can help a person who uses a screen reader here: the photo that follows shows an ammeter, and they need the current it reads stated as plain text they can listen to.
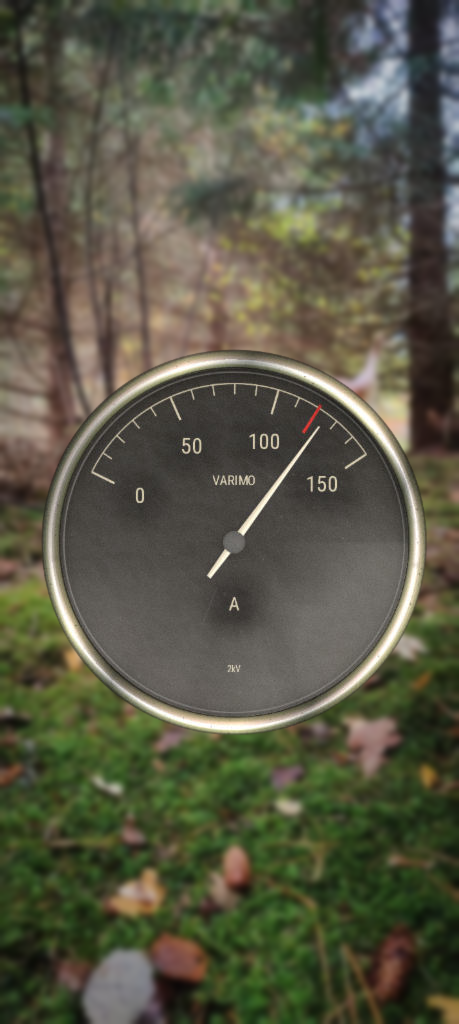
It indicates 125 A
